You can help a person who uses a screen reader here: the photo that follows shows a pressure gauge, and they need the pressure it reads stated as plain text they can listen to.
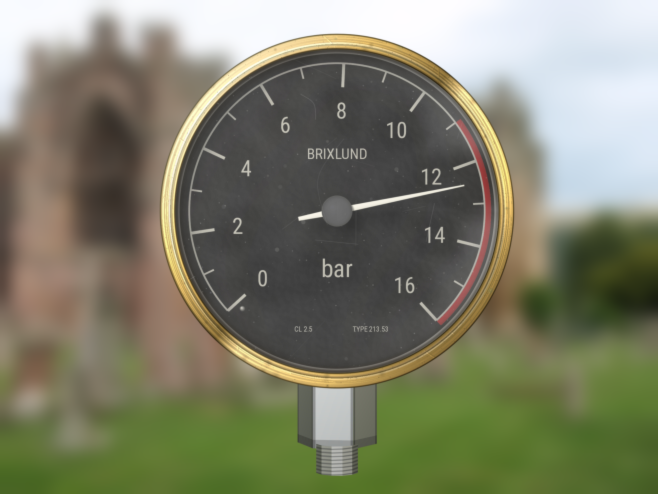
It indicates 12.5 bar
